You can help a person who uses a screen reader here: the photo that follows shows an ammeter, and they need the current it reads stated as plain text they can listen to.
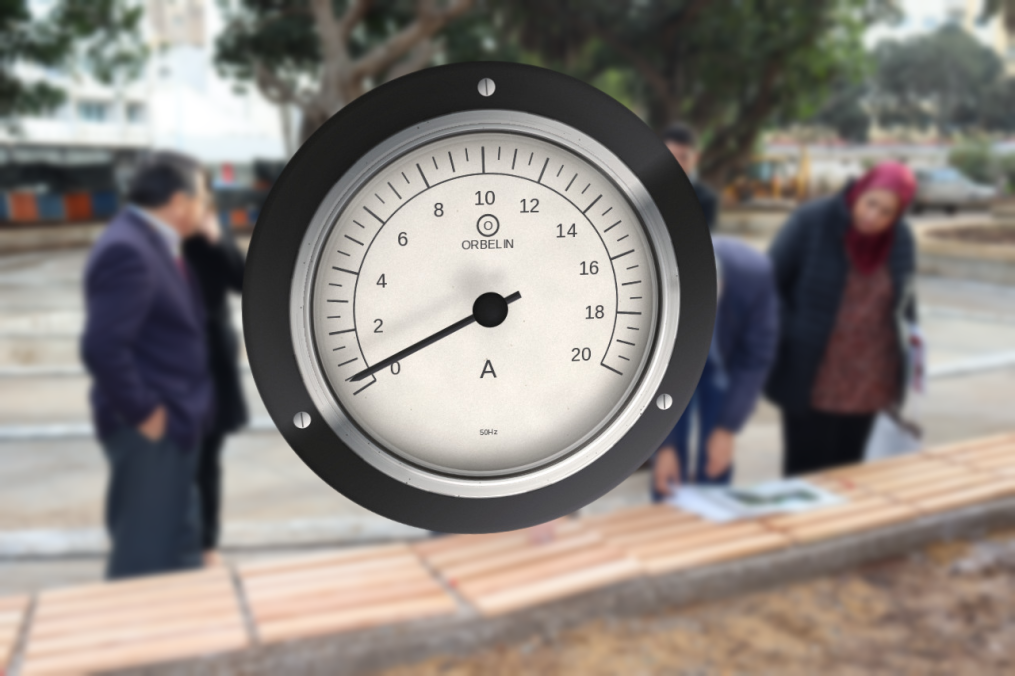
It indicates 0.5 A
